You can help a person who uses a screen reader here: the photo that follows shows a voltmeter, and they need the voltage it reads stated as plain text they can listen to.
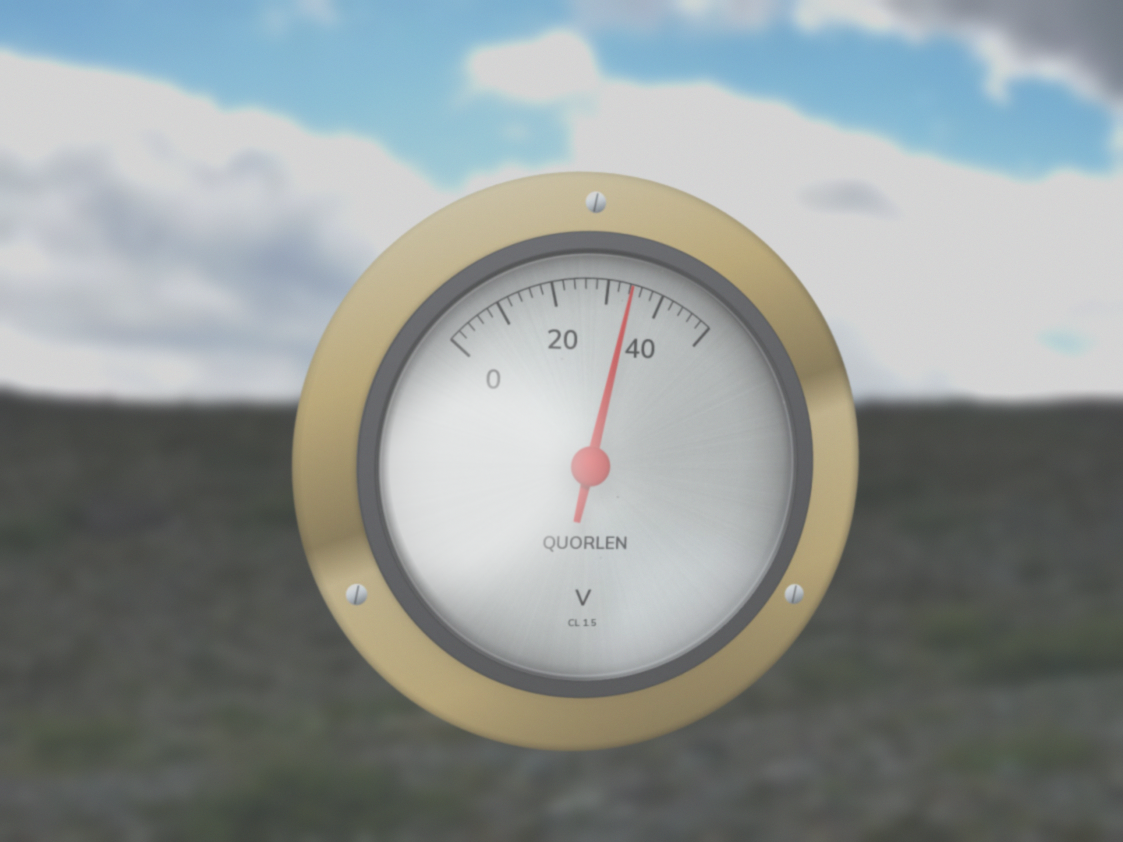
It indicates 34 V
